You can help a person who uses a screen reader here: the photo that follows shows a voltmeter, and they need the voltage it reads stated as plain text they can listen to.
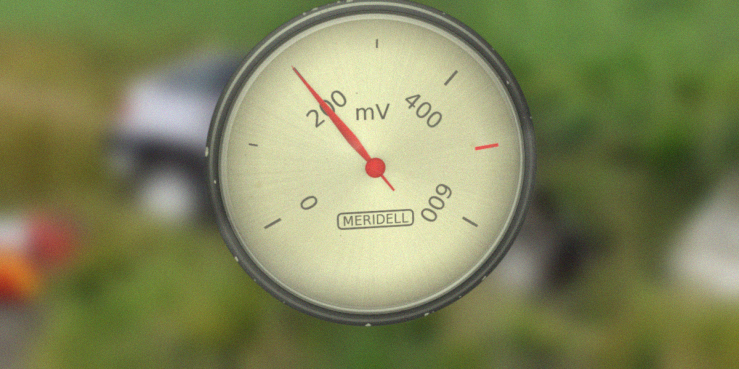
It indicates 200 mV
